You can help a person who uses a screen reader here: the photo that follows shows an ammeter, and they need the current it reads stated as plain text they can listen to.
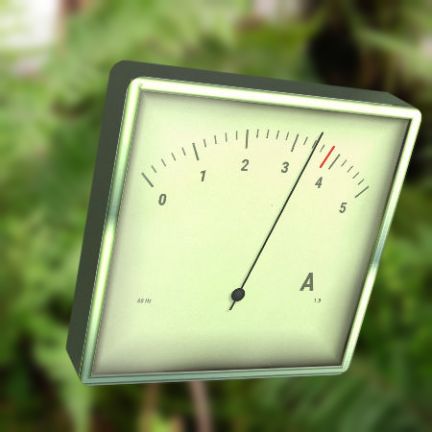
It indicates 3.4 A
